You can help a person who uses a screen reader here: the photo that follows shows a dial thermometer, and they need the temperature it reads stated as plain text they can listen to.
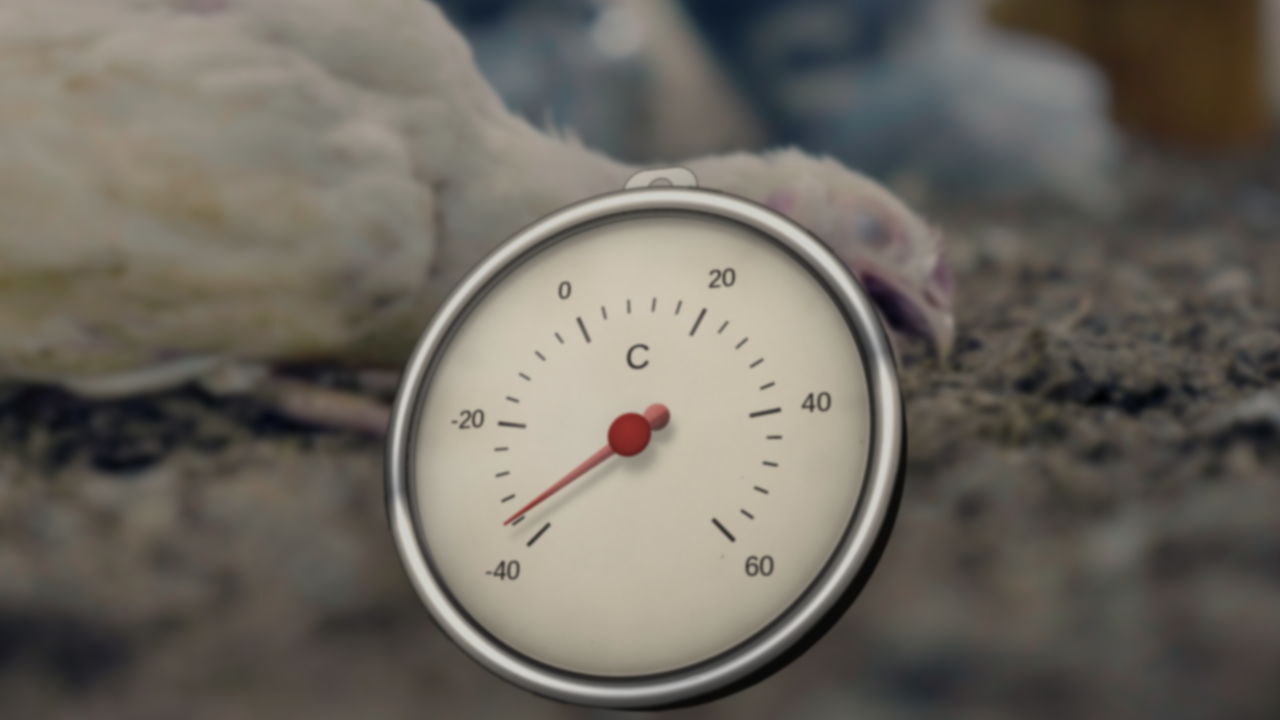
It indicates -36 °C
